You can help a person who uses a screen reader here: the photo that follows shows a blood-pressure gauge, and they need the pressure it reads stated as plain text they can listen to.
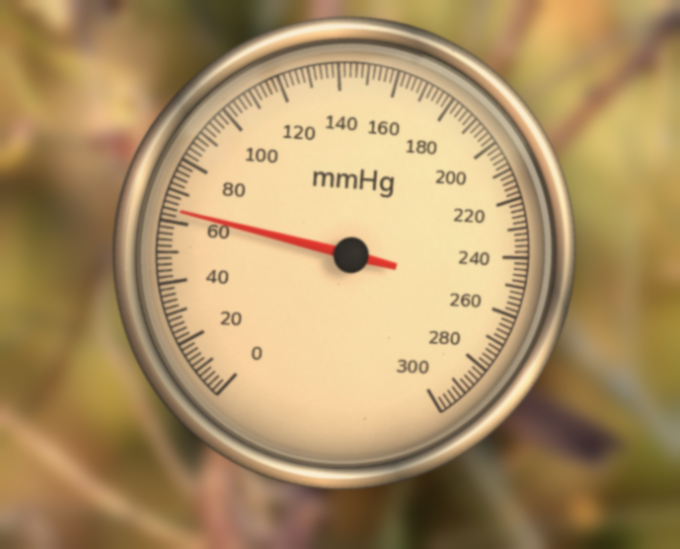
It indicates 64 mmHg
